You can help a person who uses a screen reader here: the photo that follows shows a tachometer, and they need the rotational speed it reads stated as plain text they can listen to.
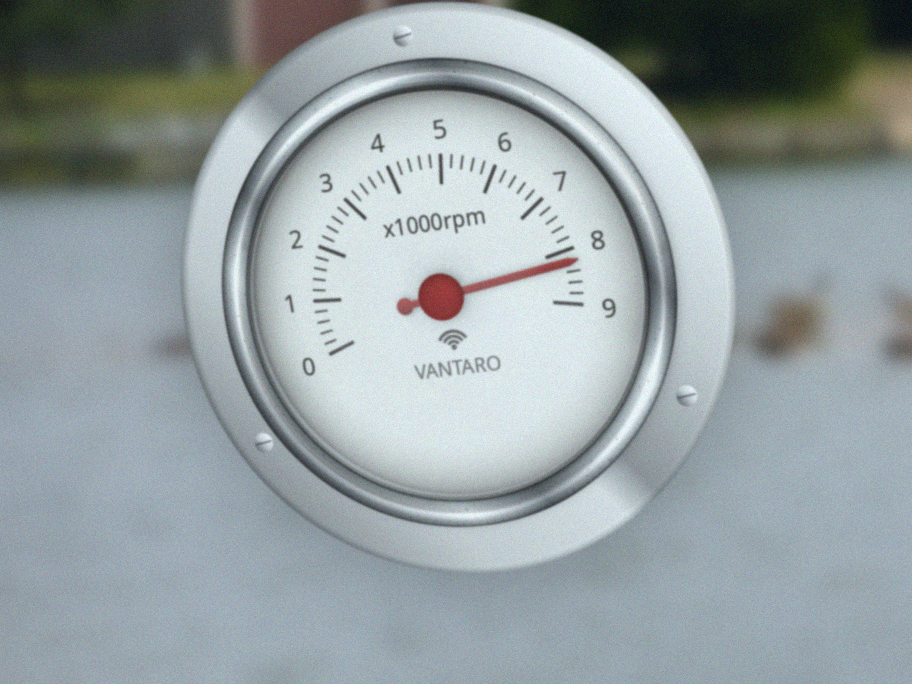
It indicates 8200 rpm
